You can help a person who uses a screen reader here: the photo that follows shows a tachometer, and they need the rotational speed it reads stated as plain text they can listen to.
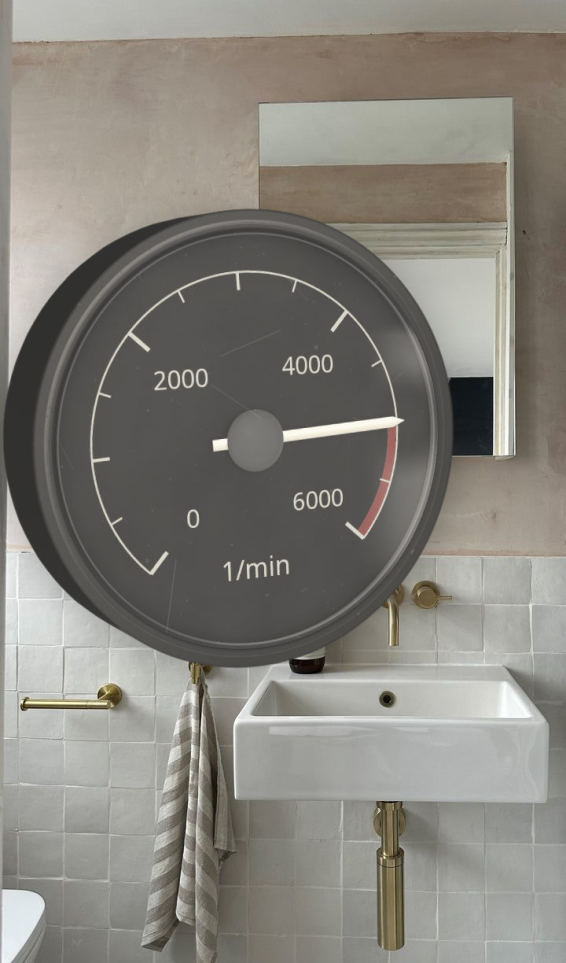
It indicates 5000 rpm
